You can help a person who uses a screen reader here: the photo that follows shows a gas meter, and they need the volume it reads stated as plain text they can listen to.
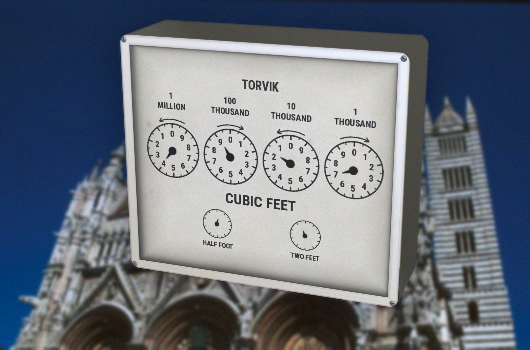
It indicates 391700 ft³
